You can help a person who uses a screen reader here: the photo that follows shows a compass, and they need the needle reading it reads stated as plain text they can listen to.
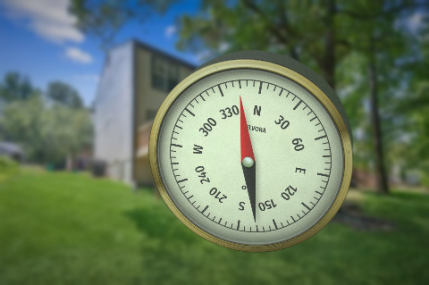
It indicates 345 °
